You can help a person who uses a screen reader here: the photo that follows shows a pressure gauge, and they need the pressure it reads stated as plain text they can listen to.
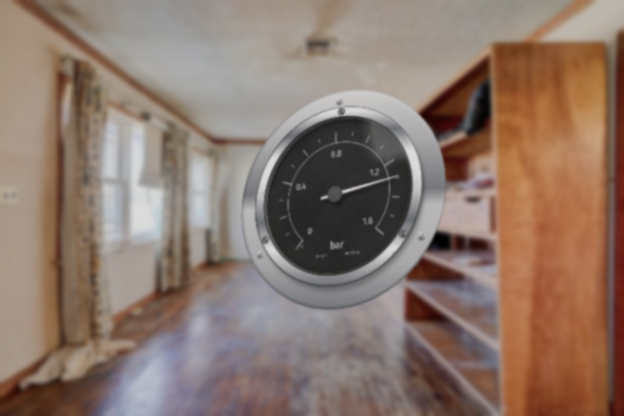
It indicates 1.3 bar
